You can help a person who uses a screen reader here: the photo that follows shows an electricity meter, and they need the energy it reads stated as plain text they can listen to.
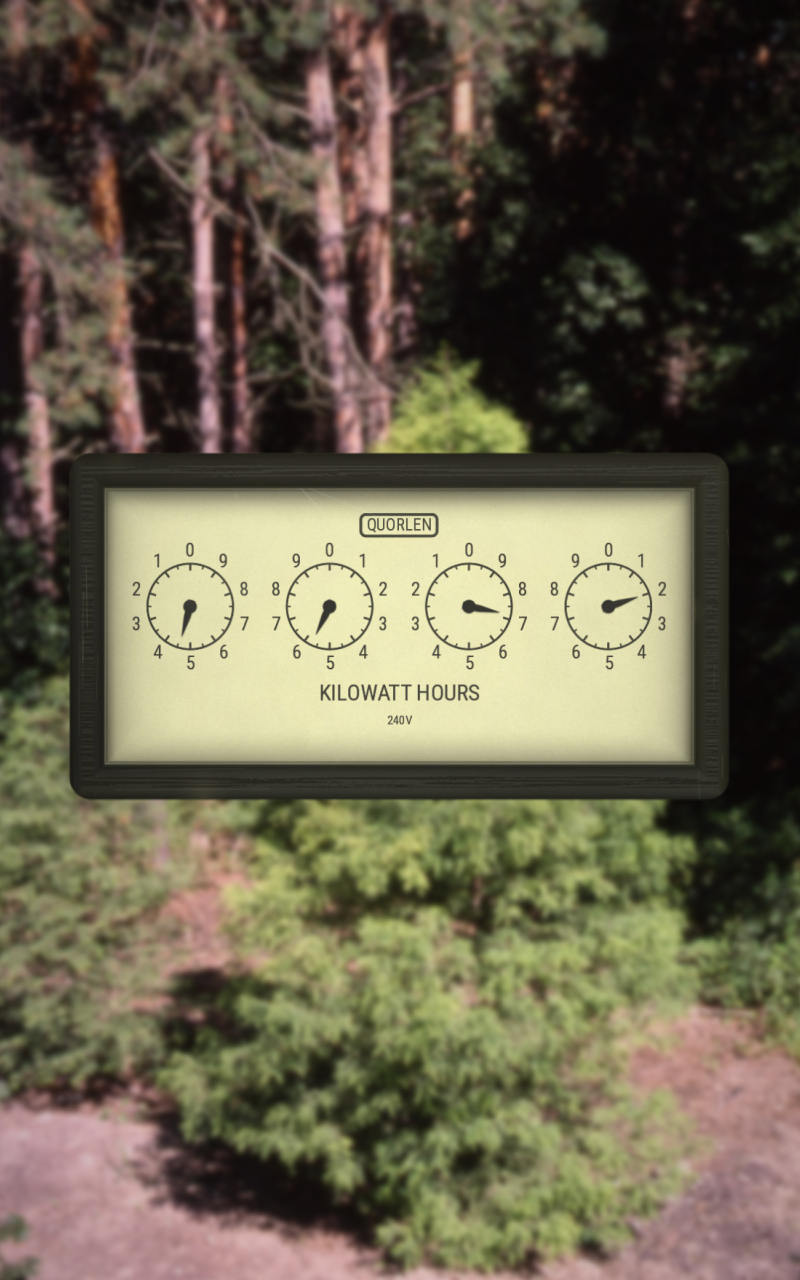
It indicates 4572 kWh
